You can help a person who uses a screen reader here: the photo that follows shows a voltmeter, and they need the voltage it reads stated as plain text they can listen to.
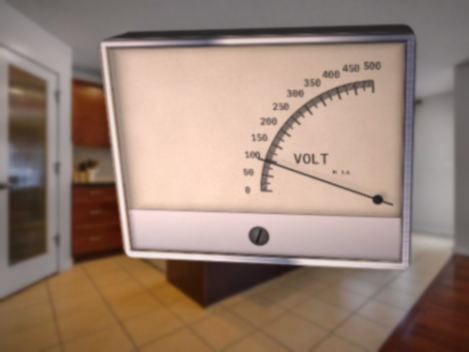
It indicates 100 V
